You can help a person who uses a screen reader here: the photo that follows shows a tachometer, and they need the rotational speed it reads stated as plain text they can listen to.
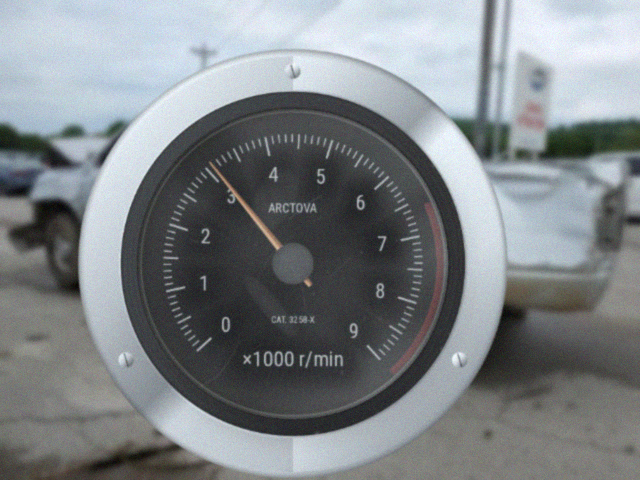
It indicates 3100 rpm
